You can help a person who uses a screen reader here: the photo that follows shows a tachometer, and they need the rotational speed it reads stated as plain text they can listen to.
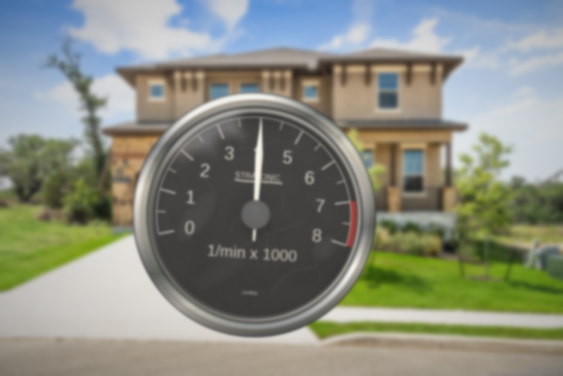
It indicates 4000 rpm
